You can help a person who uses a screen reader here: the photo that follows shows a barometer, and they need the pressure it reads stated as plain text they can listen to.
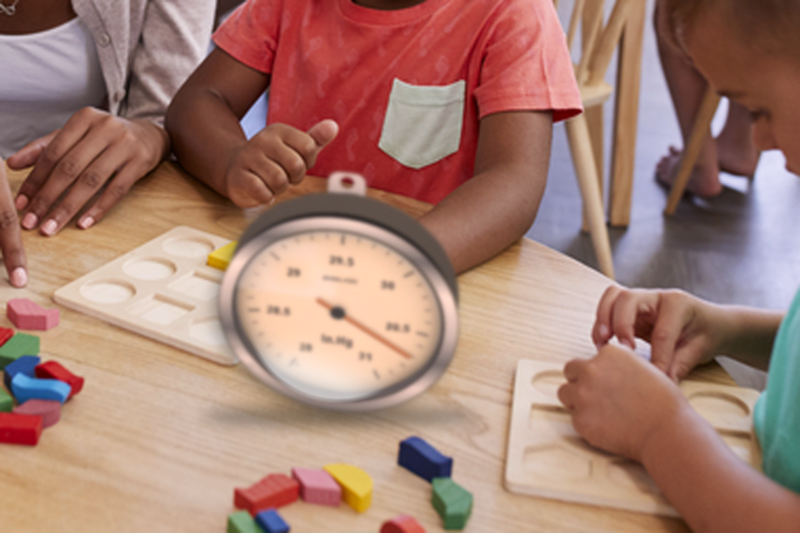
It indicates 30.7 inHg
